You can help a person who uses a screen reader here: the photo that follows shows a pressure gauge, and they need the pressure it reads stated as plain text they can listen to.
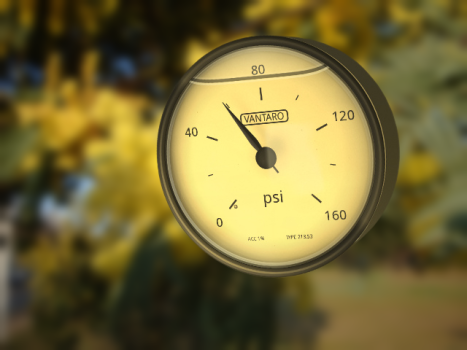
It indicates 60 psi
